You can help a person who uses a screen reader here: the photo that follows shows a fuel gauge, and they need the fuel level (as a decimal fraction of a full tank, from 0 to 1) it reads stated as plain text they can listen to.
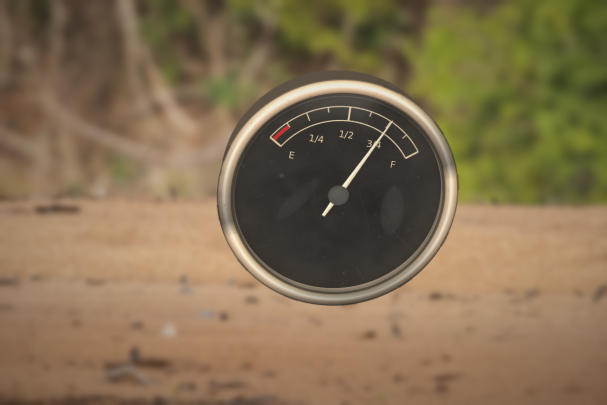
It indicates 0.75
